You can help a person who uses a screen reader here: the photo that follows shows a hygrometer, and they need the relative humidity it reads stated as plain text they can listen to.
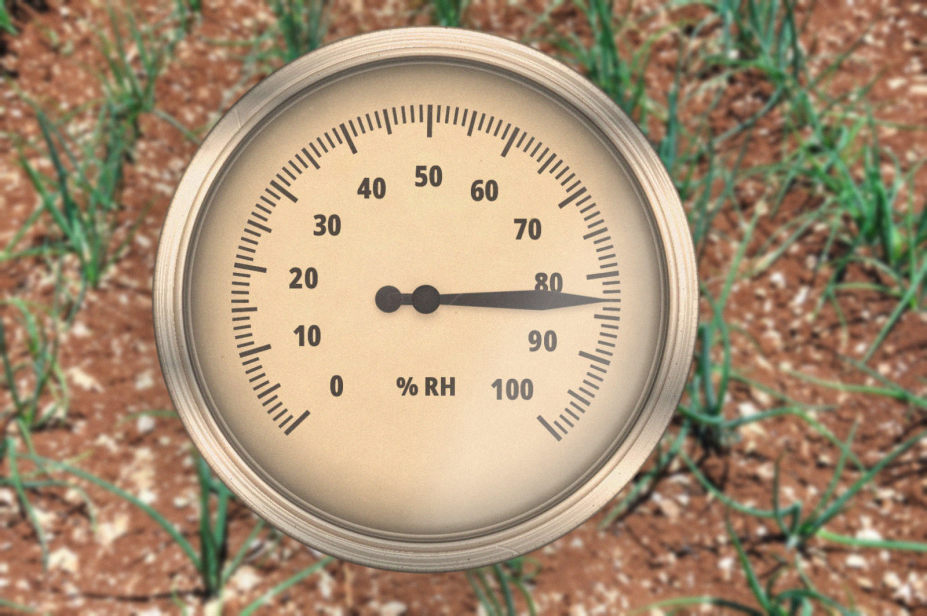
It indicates 83 %
